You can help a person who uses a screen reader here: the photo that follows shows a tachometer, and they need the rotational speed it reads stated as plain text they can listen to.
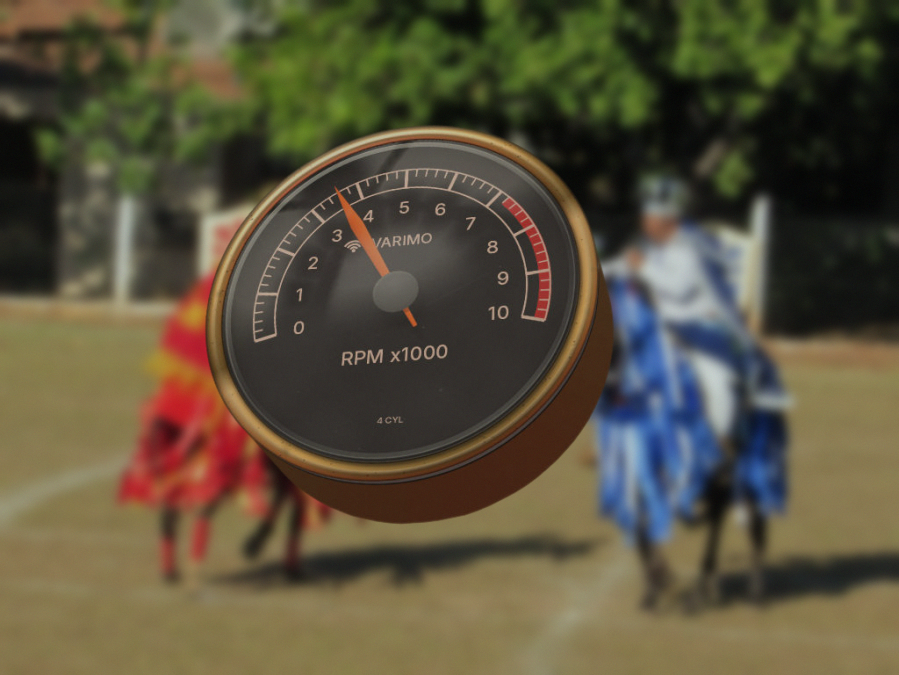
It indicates 3600 rpm
